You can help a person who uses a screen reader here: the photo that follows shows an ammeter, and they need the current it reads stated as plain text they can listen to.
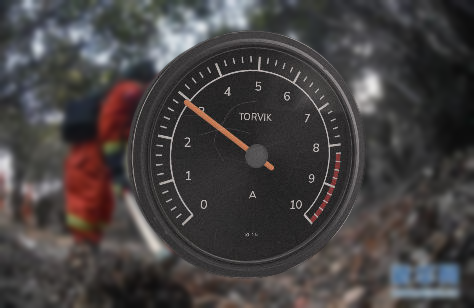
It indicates 2.9 A
